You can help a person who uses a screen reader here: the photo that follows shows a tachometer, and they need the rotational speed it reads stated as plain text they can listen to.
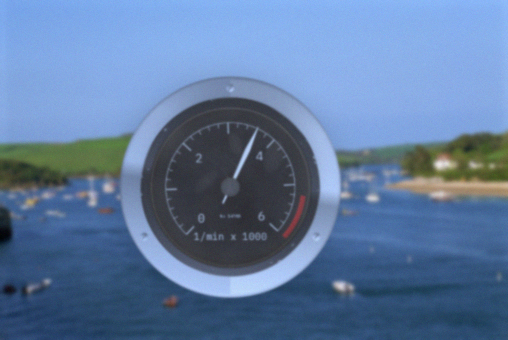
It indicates 3600 rpm
